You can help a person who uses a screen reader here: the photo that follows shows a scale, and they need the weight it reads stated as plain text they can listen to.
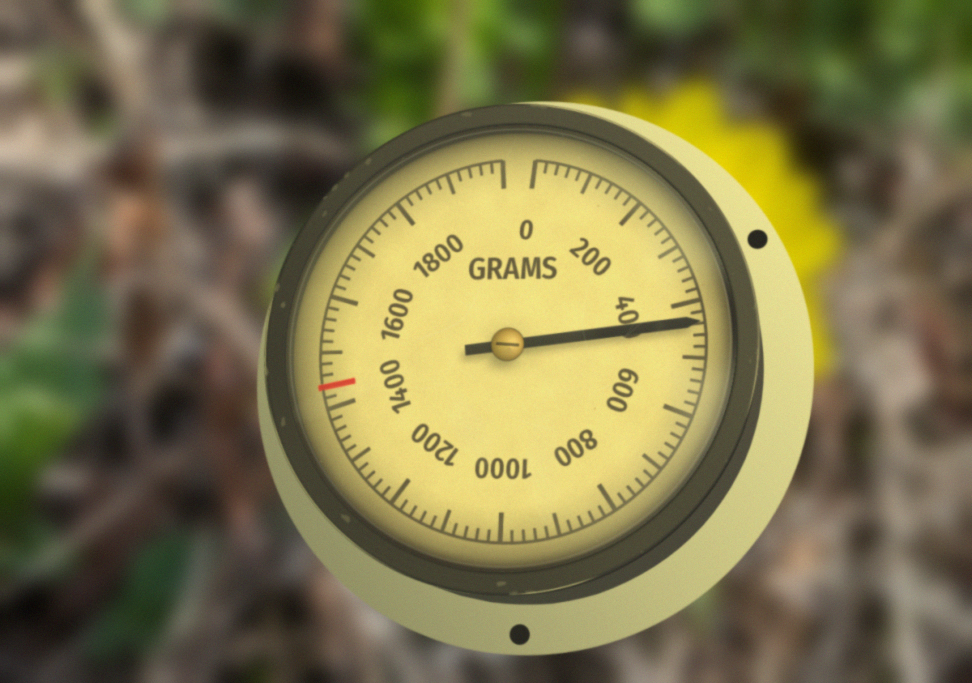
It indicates 440 g
